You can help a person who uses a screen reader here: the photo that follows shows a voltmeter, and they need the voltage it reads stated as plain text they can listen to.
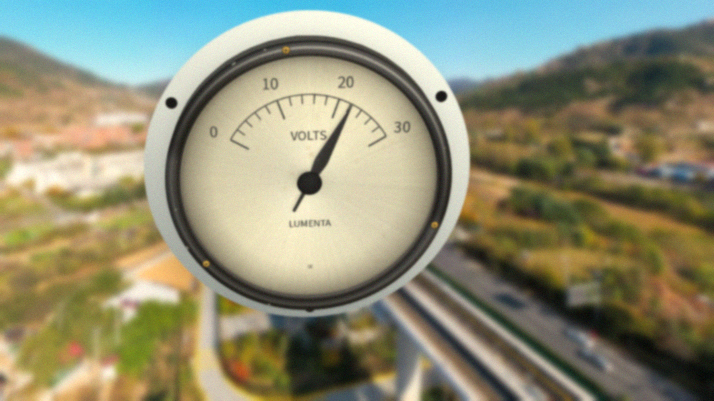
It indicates 22 V
